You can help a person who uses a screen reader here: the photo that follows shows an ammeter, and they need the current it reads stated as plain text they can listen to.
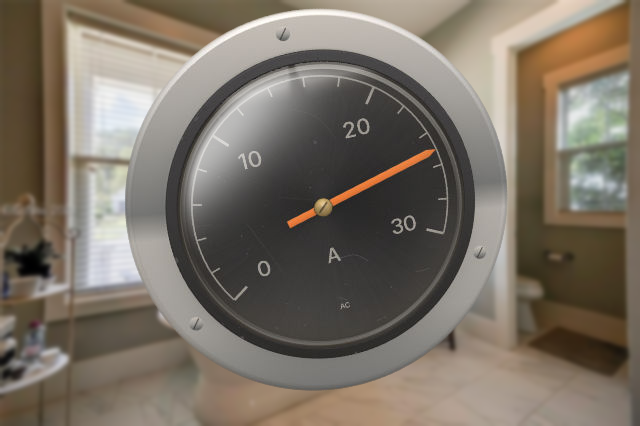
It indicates 25 A
